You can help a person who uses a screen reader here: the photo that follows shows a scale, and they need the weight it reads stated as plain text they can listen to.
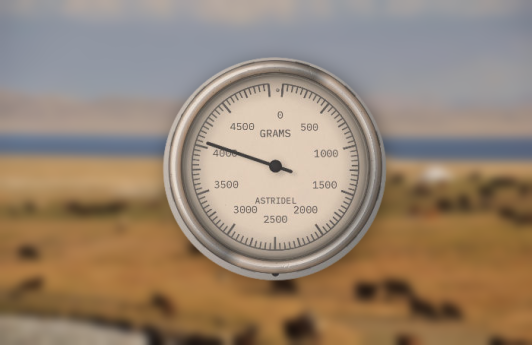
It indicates 4050 g
